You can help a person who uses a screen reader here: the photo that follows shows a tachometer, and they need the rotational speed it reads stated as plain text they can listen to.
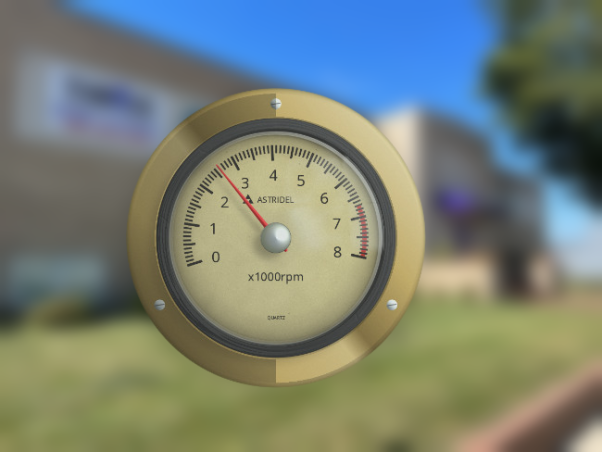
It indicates 2600 rpm
